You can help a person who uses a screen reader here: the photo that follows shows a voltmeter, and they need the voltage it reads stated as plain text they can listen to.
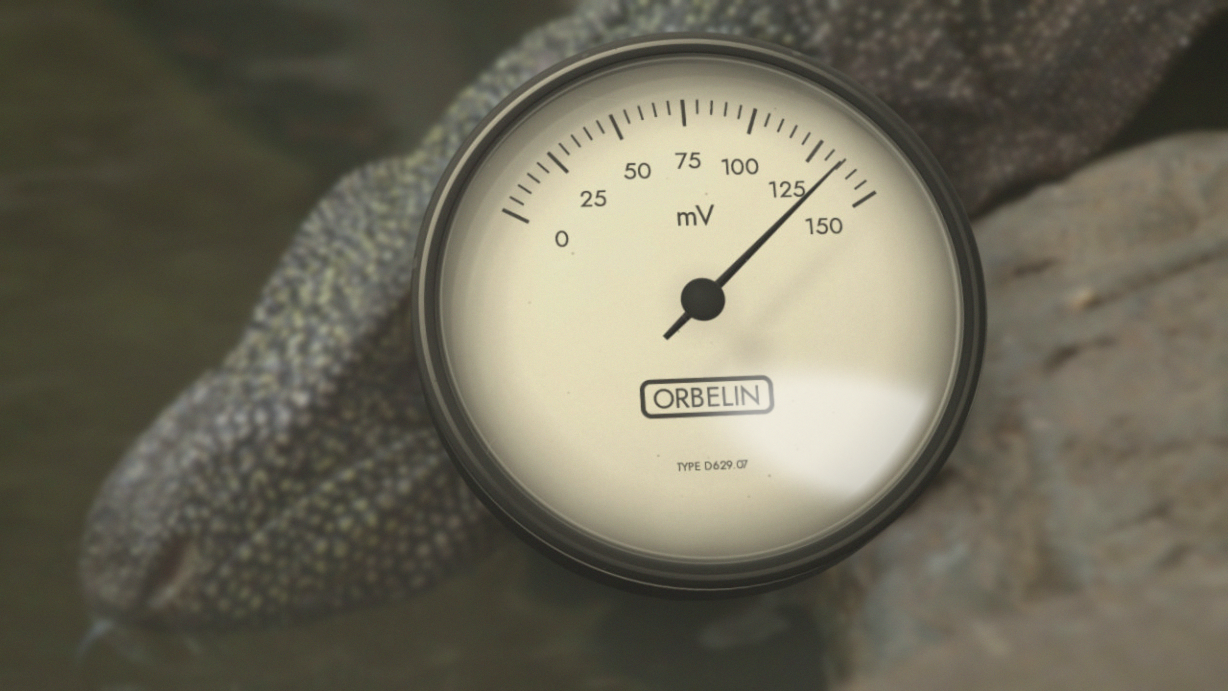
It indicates 135 mV
